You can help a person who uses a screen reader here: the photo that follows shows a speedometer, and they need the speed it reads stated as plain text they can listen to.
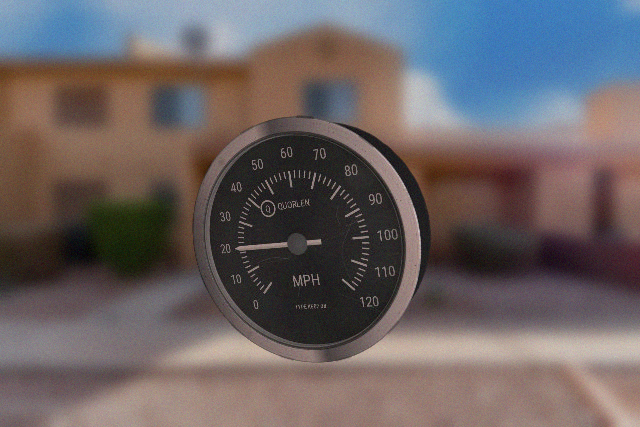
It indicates 20 mph
